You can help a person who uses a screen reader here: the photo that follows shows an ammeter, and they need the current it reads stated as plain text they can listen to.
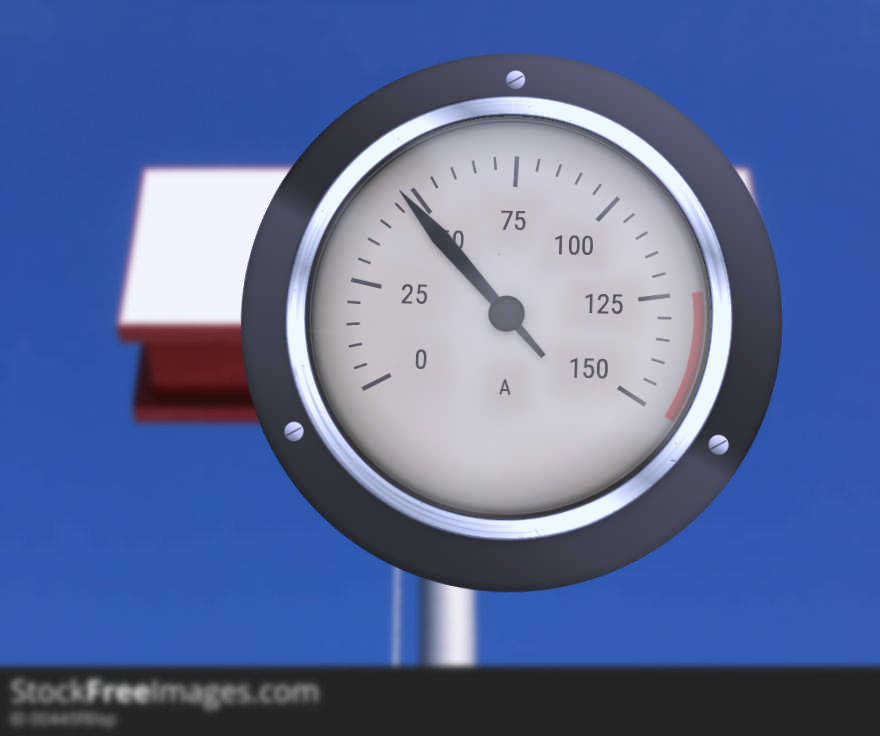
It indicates 47.5 A
